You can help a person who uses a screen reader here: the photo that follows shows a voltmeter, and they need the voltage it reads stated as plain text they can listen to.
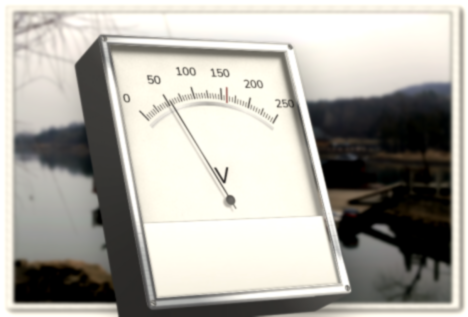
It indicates 50 V
